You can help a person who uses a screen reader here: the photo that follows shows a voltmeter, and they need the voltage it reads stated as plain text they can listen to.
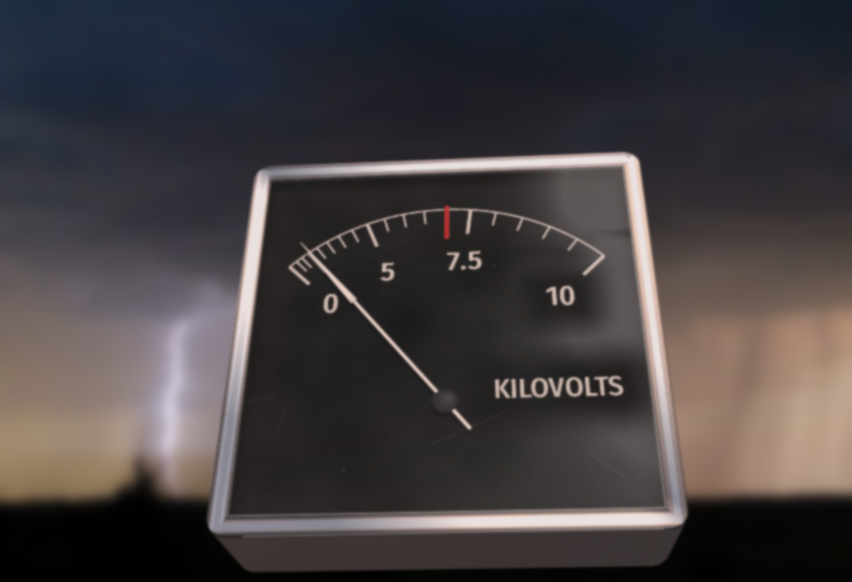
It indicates 2.5 kV
